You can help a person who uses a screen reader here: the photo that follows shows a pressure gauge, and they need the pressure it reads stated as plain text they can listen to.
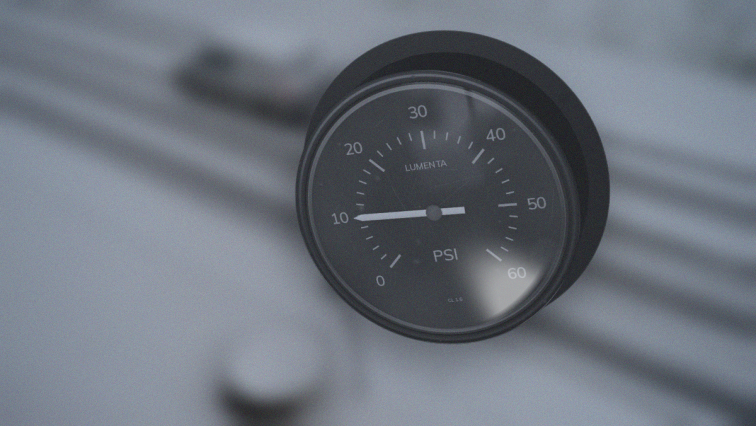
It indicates 10 psi
